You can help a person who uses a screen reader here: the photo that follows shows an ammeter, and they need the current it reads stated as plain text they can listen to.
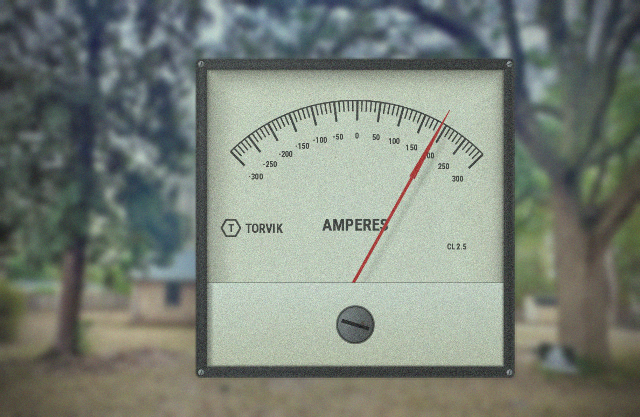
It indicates 190 A
